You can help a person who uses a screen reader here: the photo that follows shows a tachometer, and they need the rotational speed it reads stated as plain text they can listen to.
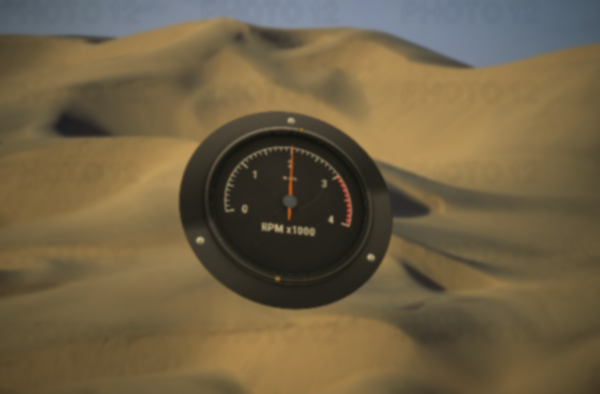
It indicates 2000 rpm
